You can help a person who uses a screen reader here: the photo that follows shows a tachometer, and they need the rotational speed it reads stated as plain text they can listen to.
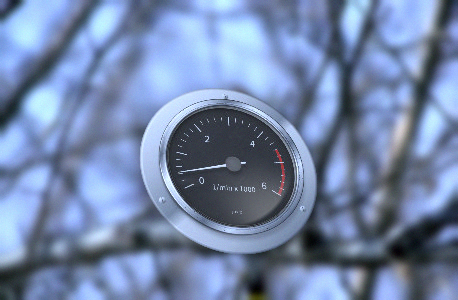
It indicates 400 rpm
